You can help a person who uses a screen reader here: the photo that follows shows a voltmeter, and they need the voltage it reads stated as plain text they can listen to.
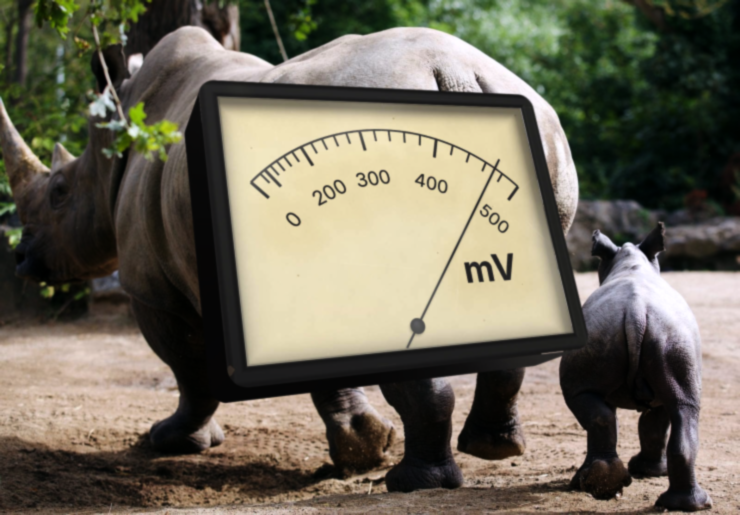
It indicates 470 mV
